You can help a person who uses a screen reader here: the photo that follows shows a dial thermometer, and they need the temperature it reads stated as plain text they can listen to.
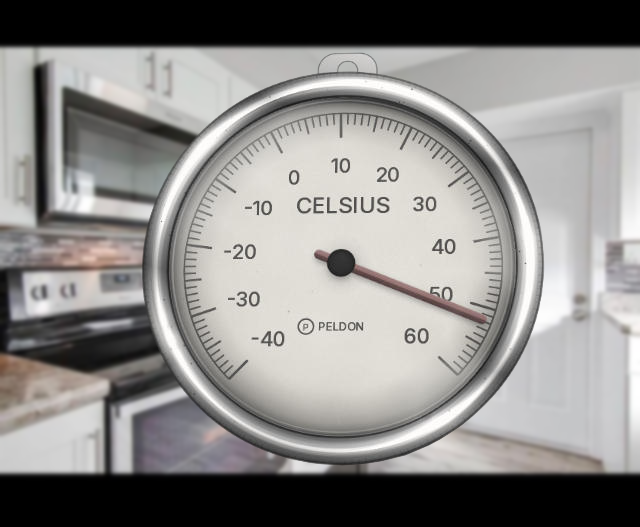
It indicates 52 °C
